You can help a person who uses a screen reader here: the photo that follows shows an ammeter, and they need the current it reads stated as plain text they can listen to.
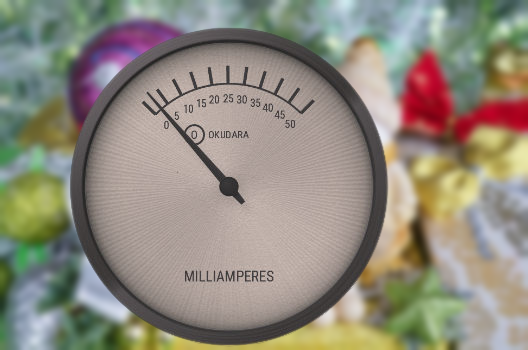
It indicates 2.5 mA
